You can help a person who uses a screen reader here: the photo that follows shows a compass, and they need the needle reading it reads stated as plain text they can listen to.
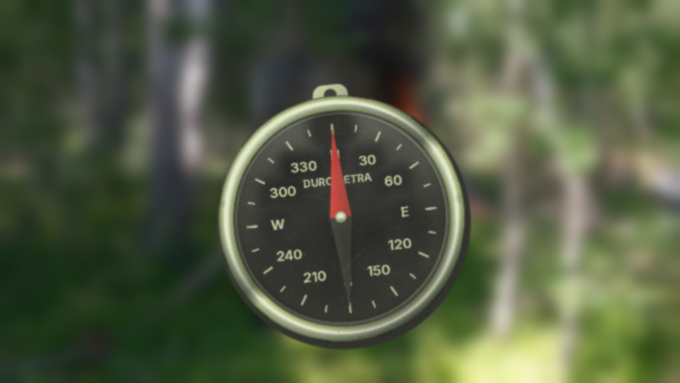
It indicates 0 °
